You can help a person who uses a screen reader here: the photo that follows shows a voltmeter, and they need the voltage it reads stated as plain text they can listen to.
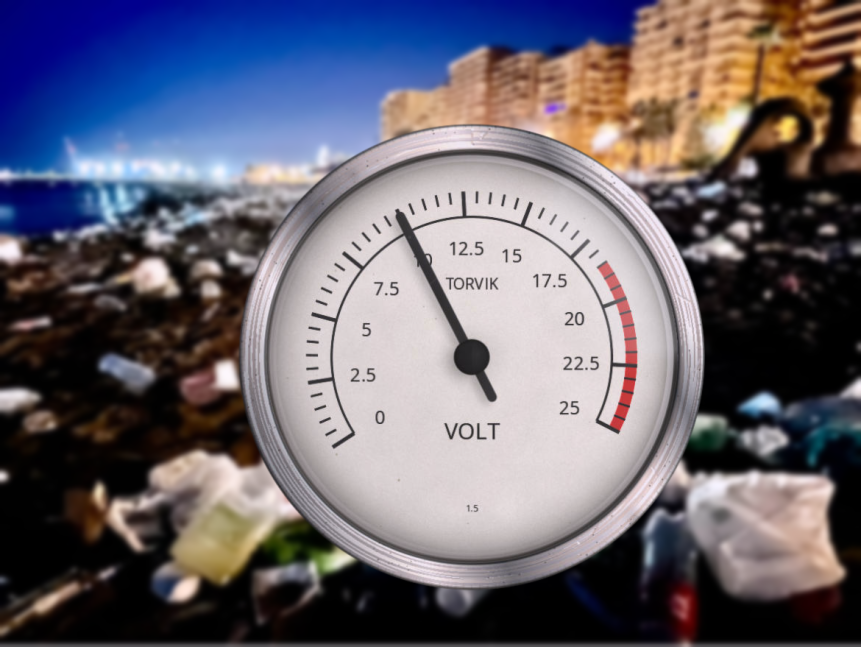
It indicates 10 V
